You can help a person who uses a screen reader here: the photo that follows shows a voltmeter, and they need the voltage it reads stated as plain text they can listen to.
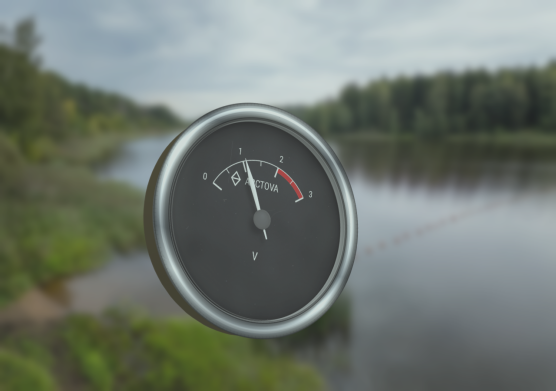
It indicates 1 V
